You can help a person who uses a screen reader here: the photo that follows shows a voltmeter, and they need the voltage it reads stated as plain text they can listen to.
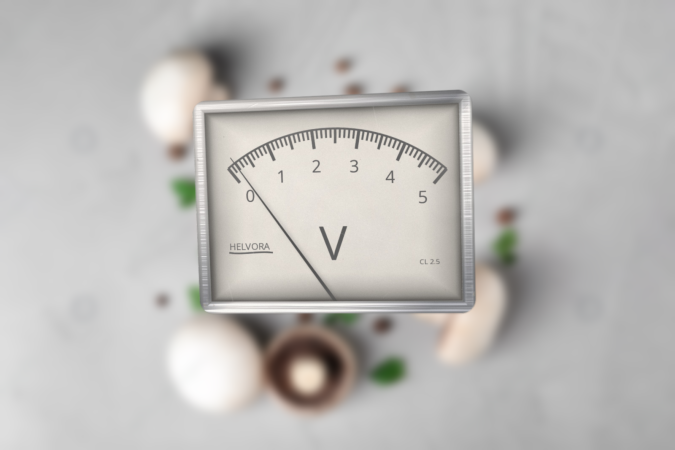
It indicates 0.2 V
